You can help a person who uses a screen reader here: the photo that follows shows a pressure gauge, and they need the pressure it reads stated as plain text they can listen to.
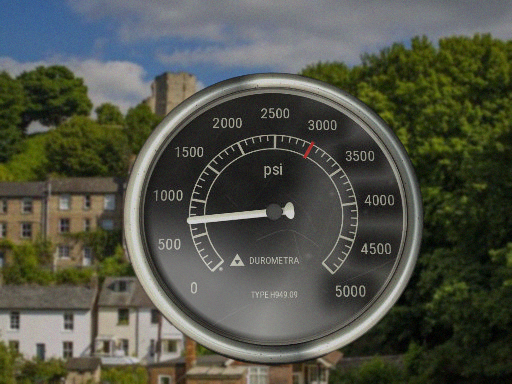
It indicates 700 psi
